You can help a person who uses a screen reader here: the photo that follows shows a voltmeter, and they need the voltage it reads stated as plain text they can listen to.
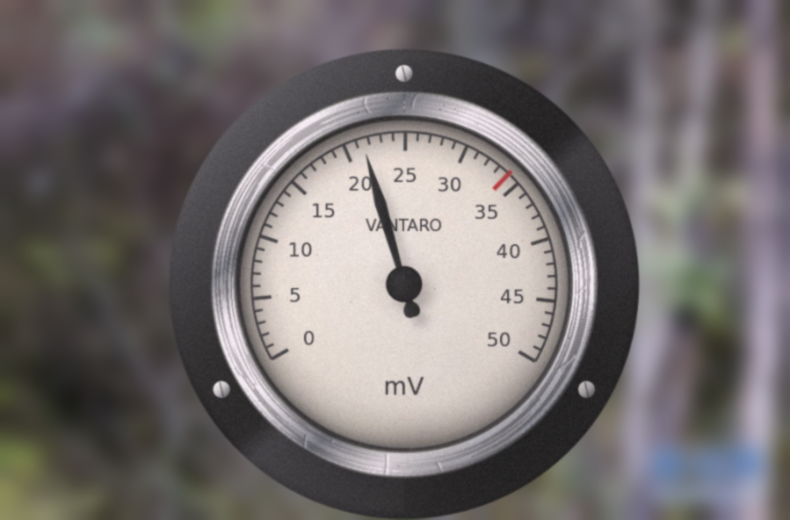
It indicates 21.5 mV
